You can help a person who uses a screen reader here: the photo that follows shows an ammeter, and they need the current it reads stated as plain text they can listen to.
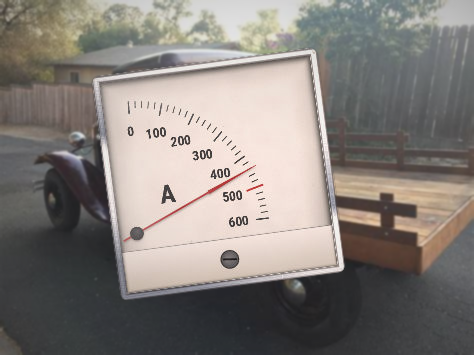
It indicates 440 A
